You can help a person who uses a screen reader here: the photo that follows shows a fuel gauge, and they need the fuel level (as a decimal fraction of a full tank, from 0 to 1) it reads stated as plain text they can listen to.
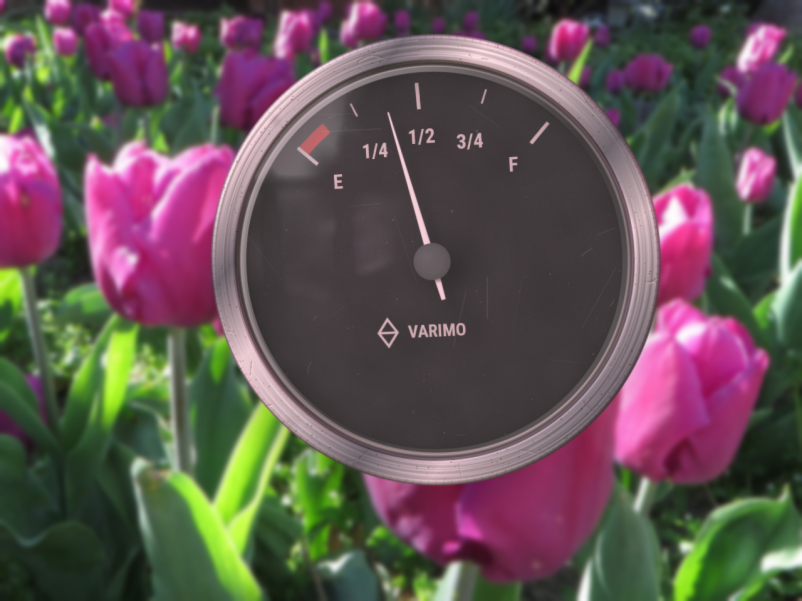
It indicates 0.375
